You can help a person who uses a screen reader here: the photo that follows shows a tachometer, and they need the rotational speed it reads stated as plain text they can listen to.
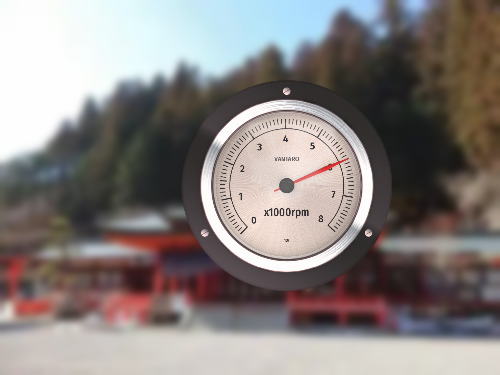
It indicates 6000 rpm
